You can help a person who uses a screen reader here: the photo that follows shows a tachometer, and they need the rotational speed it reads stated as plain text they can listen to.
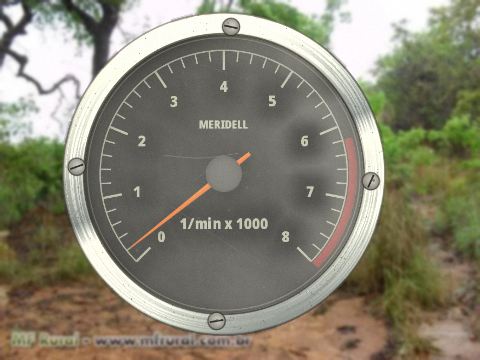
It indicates 200 rpm
